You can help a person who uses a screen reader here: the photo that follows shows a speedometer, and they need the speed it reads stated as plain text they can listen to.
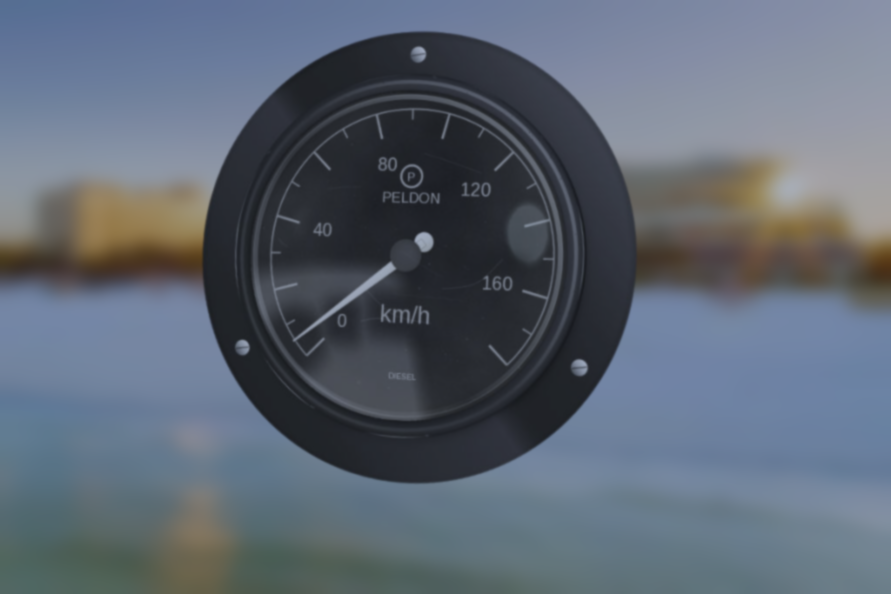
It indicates 5 km/h
